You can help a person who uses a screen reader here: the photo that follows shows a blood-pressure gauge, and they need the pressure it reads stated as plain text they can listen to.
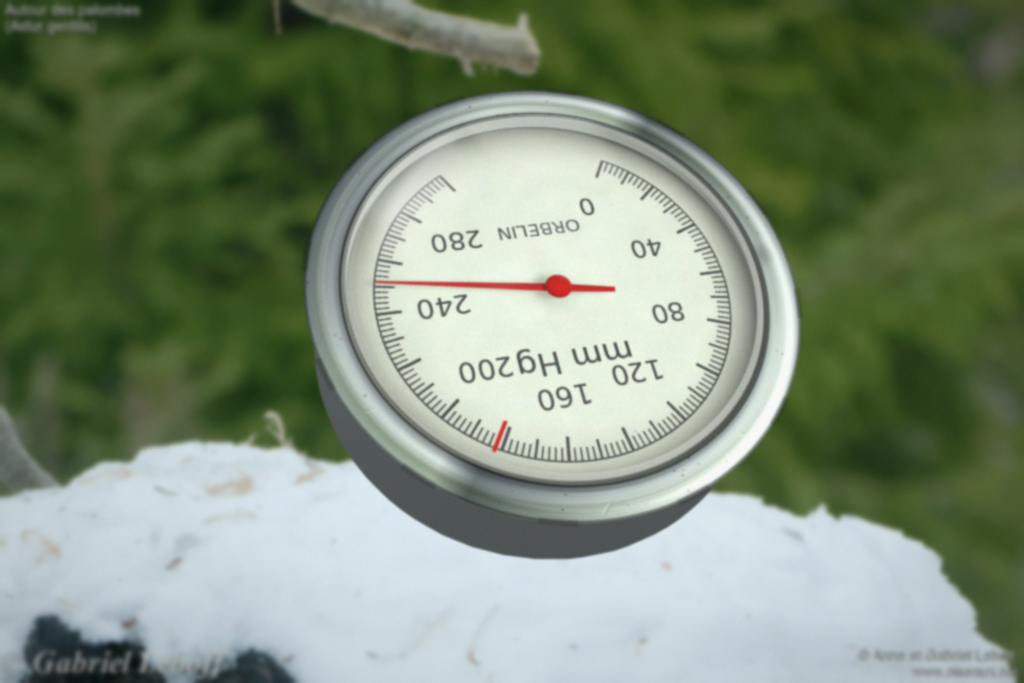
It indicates 250 mmHg
